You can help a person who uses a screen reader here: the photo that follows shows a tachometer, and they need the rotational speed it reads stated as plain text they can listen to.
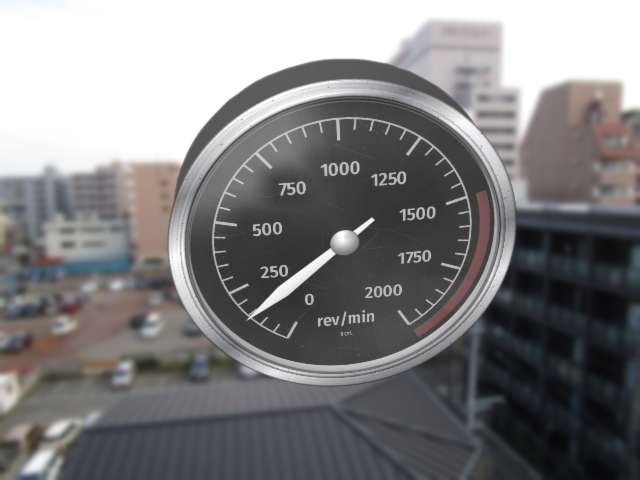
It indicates 150 rpm
